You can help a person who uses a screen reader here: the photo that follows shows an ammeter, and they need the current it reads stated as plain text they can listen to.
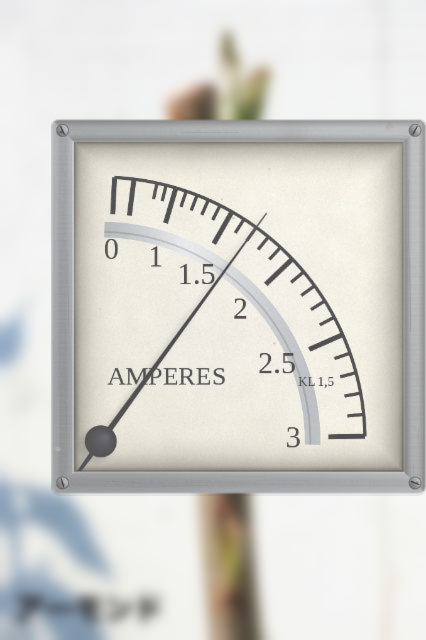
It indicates 1.7 A
